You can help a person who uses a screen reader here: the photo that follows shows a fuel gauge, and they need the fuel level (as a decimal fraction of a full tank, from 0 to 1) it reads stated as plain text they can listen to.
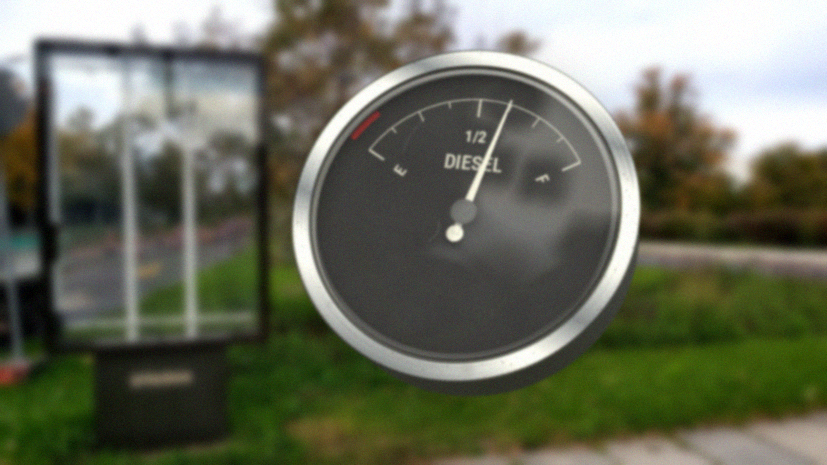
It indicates 0.625
